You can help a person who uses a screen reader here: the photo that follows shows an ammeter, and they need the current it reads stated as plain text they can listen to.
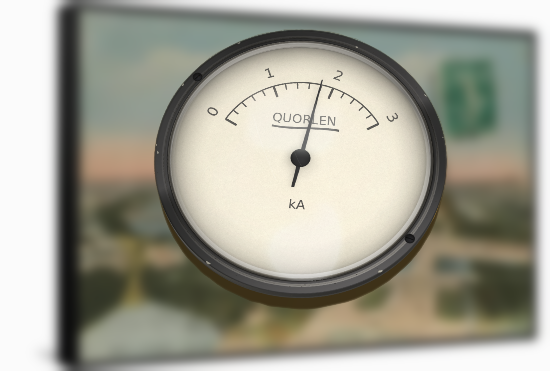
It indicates 1.8 kA
